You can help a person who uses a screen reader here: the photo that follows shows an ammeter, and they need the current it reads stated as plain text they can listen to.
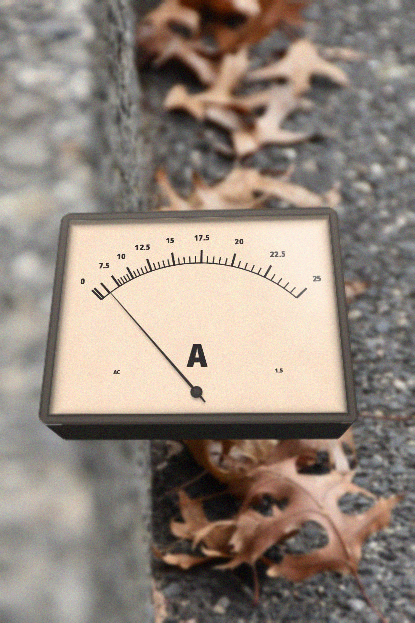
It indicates 5 A
